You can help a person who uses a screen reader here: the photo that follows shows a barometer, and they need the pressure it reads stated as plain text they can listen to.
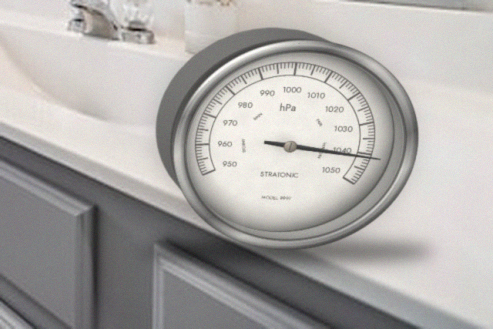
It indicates 1040 hPa
